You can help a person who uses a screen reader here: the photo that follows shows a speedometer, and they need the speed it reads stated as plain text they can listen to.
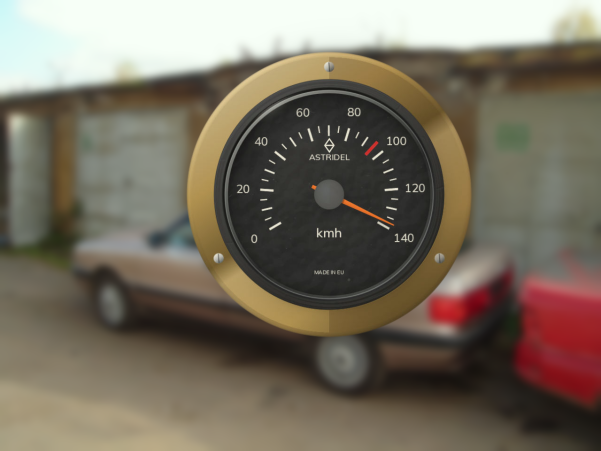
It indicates 137.5 km/h
